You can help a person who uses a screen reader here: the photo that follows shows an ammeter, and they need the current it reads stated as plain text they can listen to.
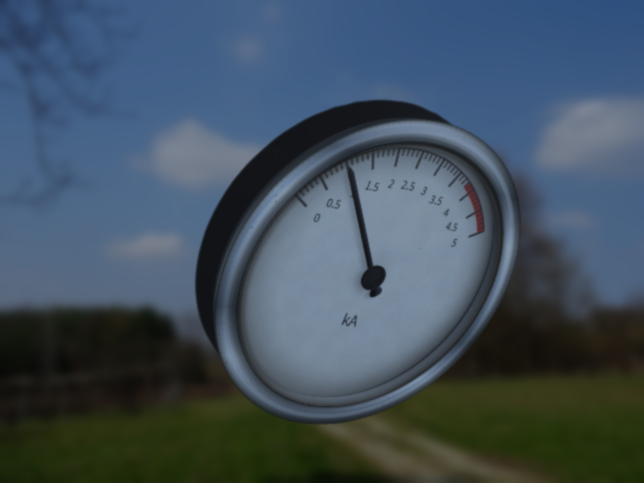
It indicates 1 kA
